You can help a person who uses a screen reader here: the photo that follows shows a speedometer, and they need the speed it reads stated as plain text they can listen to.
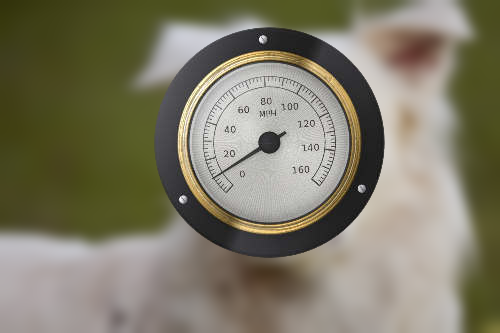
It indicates 10 mph
